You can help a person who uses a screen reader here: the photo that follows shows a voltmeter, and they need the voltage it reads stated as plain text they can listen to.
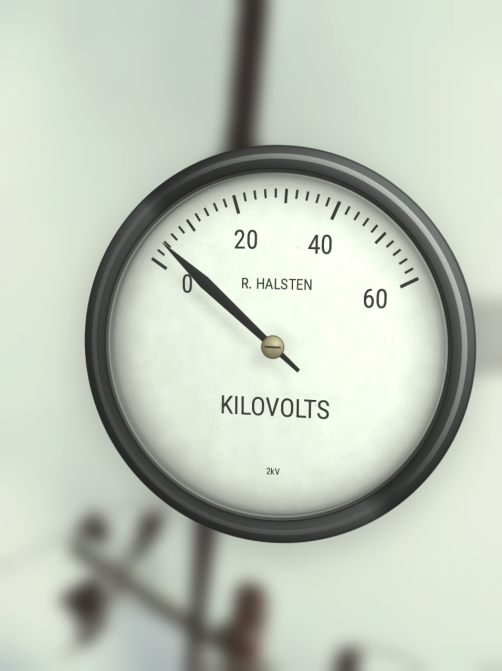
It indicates 4 kV
